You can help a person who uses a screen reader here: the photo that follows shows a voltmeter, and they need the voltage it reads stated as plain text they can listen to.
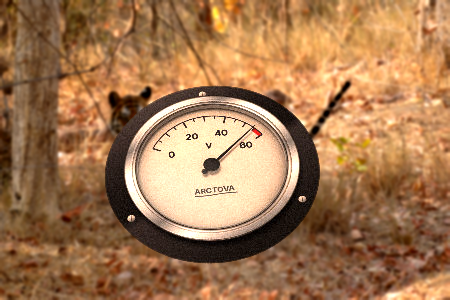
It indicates 55 V
